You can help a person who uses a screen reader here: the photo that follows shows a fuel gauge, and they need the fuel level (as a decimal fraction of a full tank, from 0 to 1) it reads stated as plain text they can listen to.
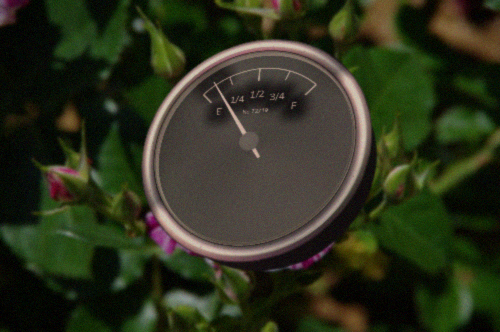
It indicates 0.125
